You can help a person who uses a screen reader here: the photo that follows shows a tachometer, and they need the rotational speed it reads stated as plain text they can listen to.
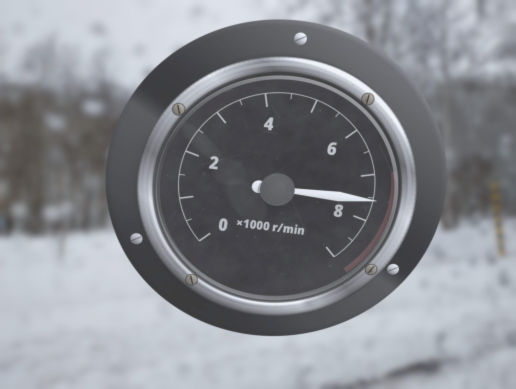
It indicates 7500 rpm
